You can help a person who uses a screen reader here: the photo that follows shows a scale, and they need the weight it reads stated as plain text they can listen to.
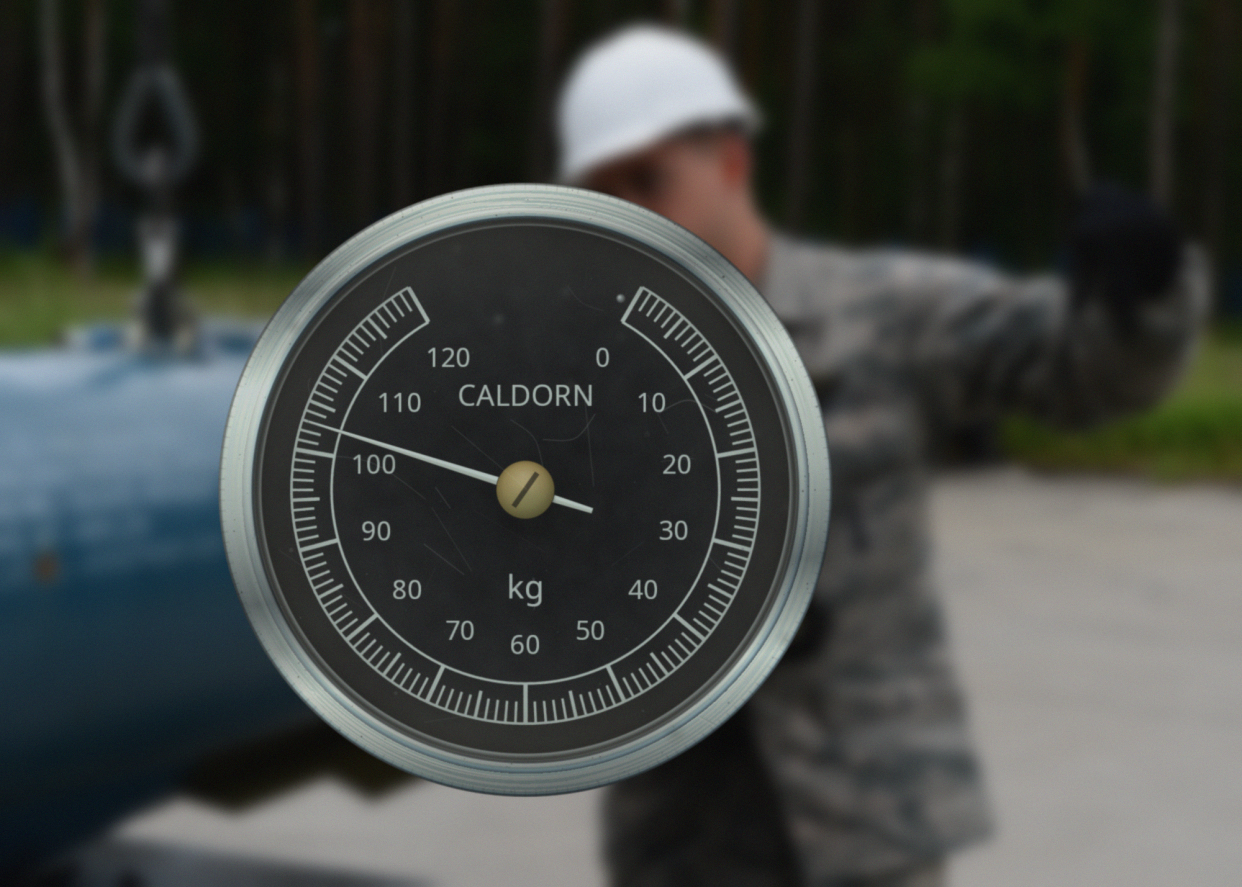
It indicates 103 kg
